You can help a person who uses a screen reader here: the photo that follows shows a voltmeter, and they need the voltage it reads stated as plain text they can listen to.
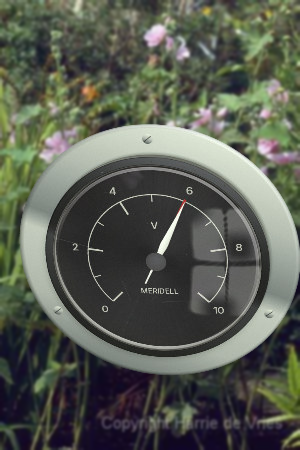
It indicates 6 V
